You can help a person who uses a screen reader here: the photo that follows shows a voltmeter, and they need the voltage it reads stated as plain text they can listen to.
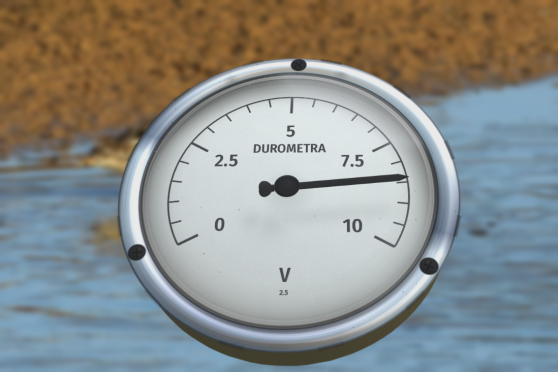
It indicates 8.5 V
